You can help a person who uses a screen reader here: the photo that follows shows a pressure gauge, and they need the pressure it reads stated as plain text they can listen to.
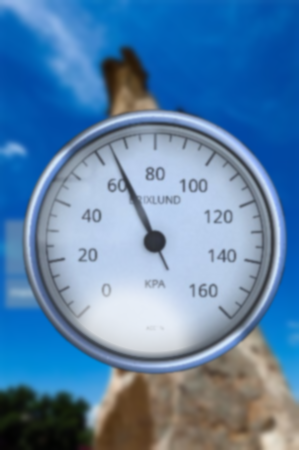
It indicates 65 kPa
